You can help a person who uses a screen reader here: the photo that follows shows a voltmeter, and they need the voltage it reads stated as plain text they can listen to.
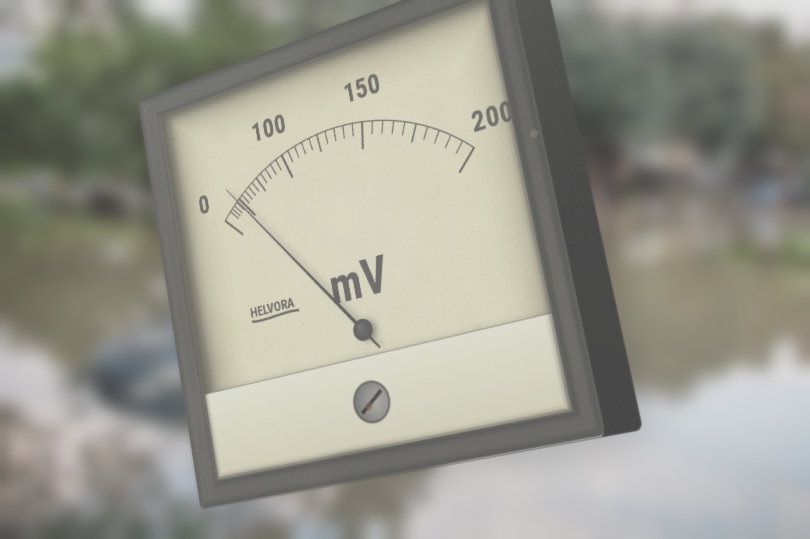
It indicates 50 mV
